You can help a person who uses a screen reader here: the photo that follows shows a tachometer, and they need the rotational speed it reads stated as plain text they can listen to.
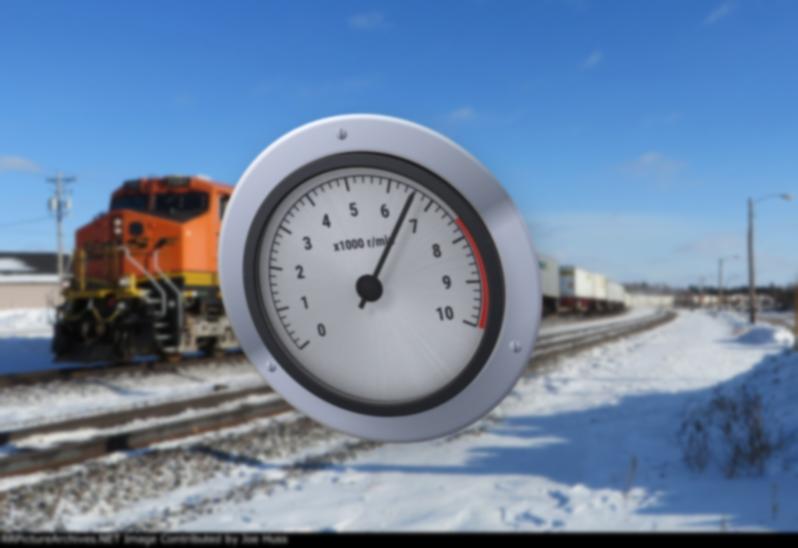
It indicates 6600 rpm
